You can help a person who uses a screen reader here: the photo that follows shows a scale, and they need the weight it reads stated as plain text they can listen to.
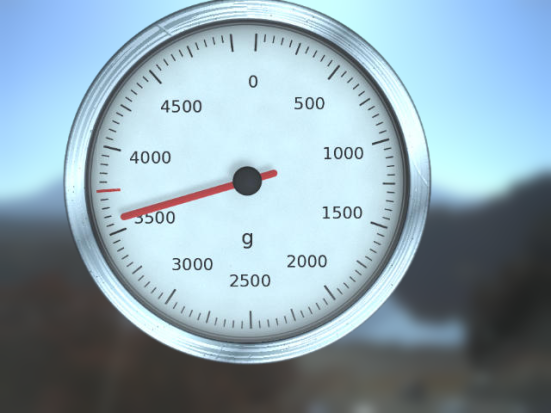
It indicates 3575 g
